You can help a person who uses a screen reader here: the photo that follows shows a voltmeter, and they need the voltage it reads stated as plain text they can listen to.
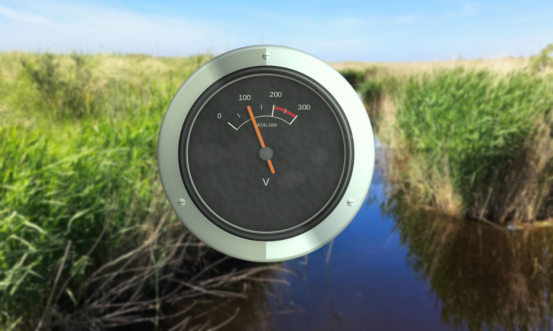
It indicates 100 V
